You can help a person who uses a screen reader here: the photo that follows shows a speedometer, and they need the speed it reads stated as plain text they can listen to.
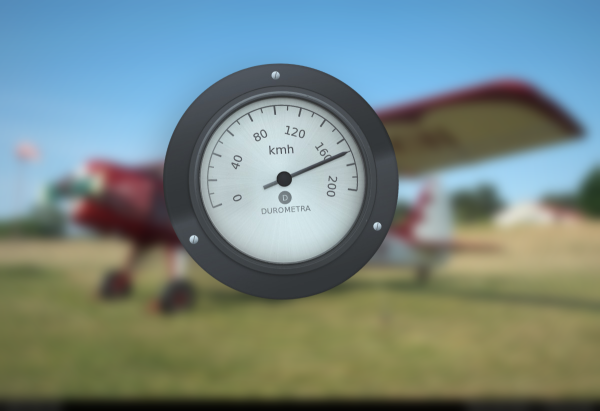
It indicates 170 km/h
